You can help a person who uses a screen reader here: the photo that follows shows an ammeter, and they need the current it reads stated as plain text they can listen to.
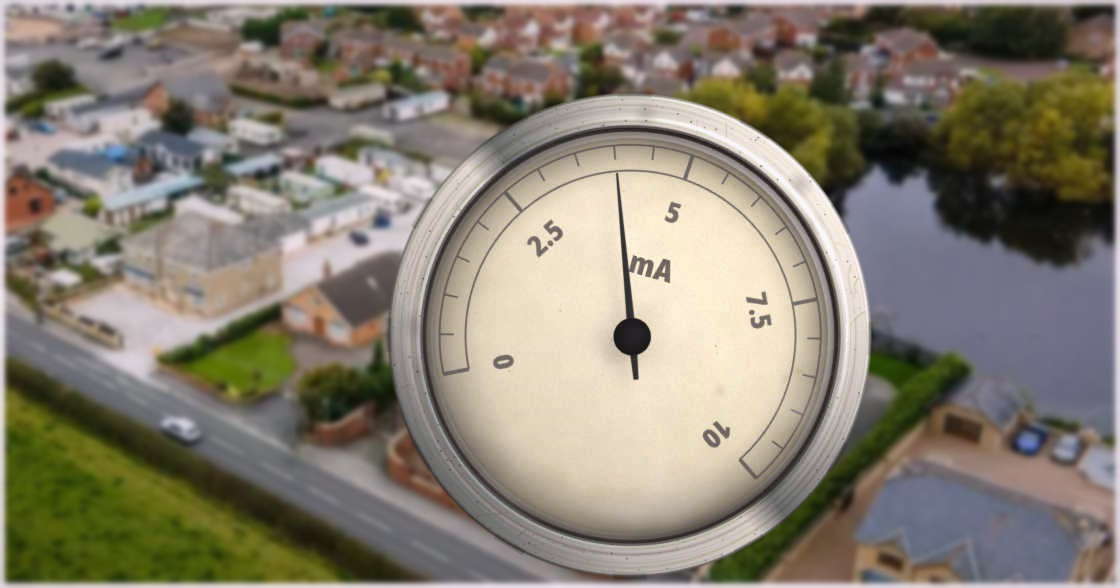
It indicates 4 mA
